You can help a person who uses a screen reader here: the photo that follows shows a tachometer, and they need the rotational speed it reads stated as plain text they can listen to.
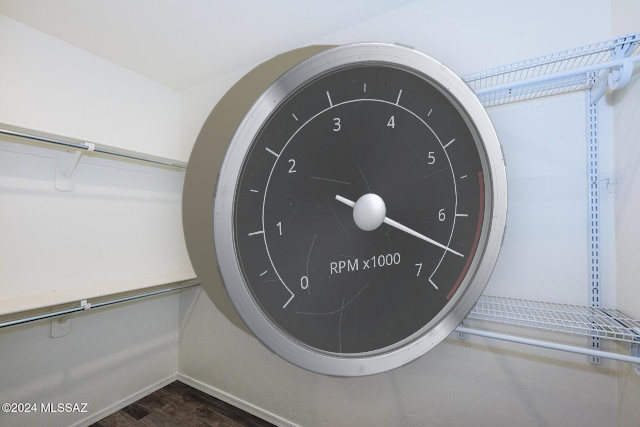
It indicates 6500 rpm
